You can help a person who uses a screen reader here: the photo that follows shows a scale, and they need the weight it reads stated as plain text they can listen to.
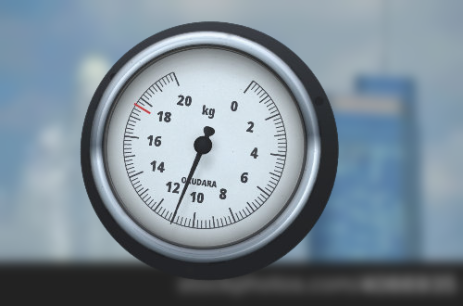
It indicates 11 kg
